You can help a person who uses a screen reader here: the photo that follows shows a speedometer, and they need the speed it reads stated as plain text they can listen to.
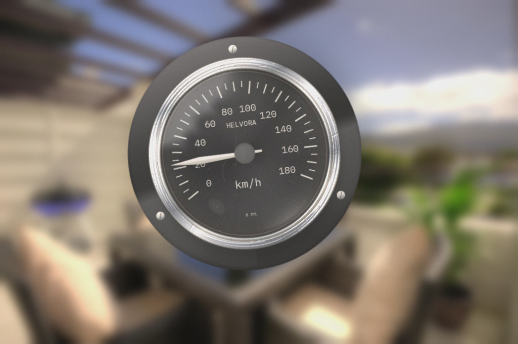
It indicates 22.5 km/h
